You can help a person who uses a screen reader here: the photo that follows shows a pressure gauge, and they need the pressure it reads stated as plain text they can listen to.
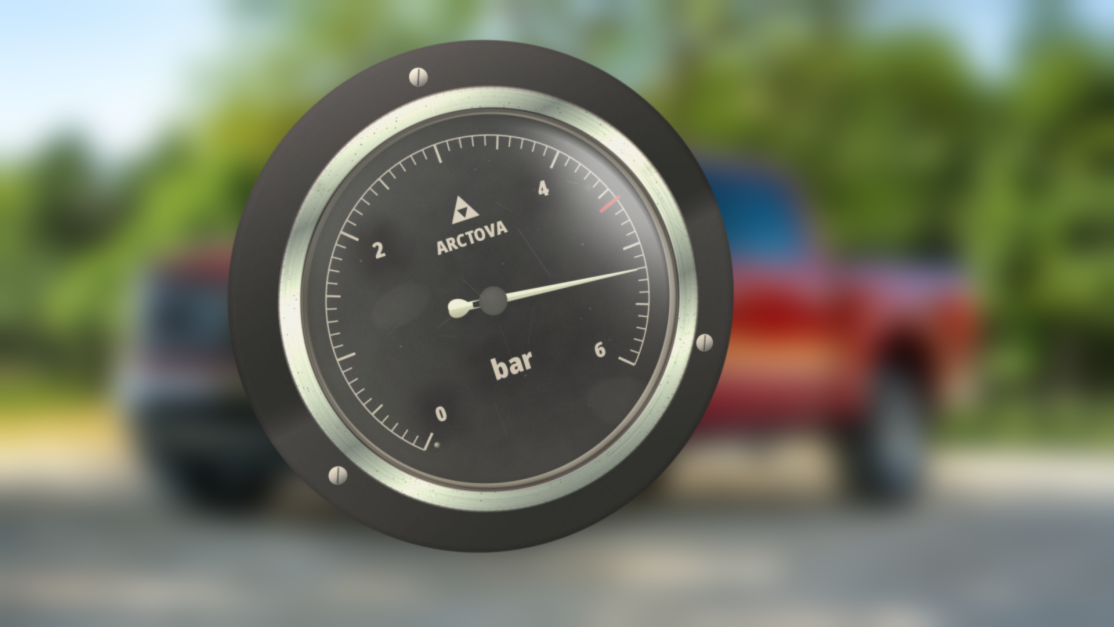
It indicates 5.2 bar
